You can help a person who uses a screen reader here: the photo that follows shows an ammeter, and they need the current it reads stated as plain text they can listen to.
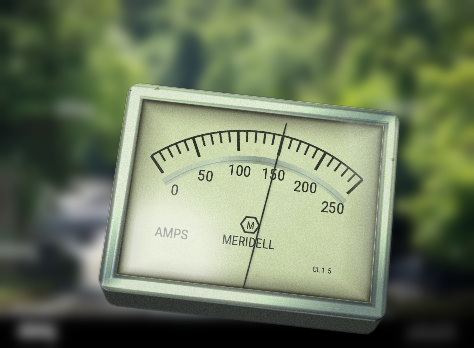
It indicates 150 A
